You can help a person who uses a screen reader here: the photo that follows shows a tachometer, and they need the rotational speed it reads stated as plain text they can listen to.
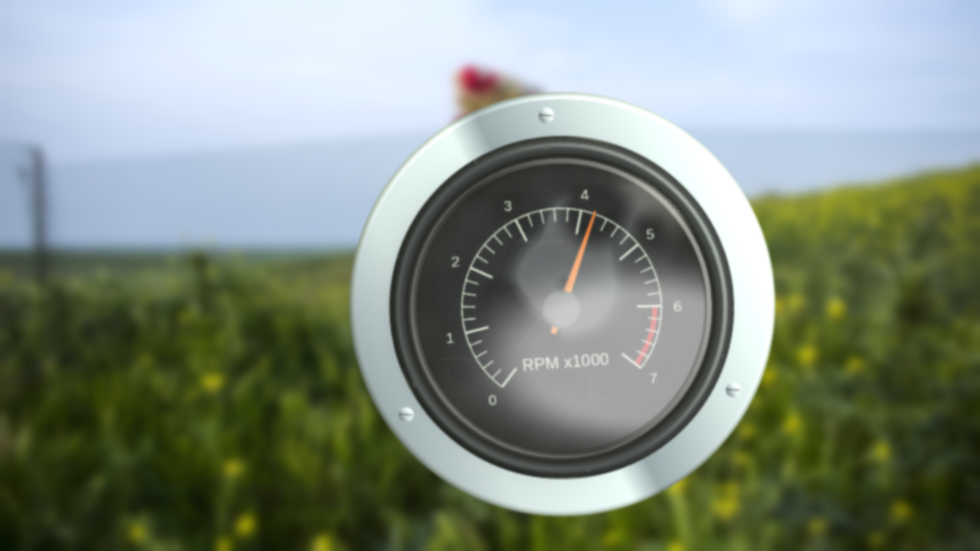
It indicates 4200 rpm
